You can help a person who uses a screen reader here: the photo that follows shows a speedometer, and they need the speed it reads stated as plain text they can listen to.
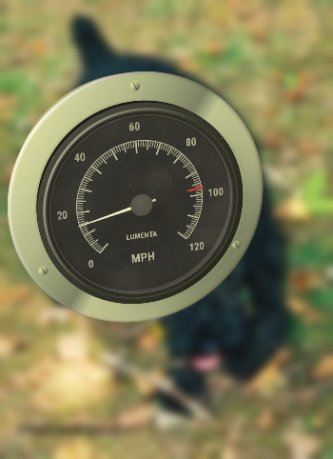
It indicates 15 mph
